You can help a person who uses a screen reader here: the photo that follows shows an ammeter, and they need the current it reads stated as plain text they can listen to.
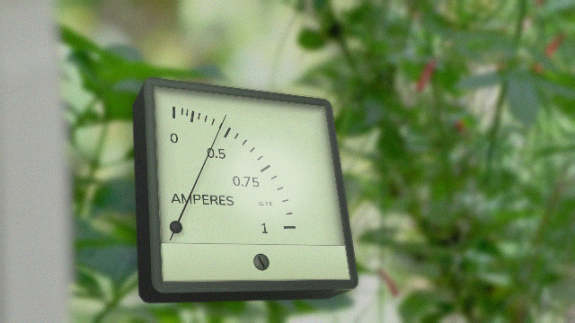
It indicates 0.45 A
